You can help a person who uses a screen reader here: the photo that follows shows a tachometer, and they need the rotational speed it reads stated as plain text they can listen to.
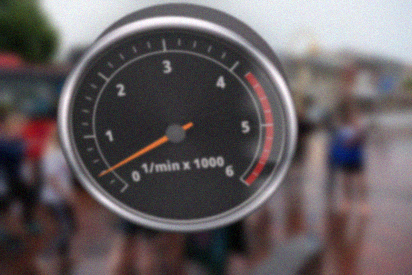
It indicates 400 rpm
